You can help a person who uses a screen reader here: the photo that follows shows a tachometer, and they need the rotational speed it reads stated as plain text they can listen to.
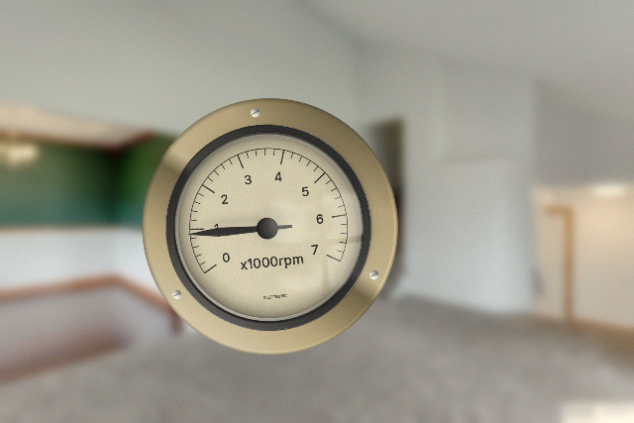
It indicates 900 rpm
